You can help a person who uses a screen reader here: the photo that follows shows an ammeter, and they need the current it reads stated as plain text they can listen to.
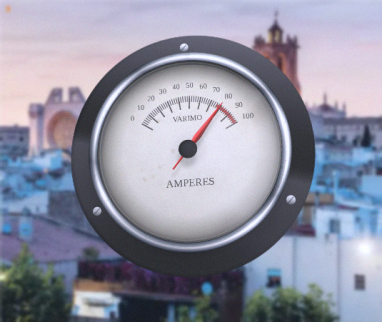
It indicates 80 A
